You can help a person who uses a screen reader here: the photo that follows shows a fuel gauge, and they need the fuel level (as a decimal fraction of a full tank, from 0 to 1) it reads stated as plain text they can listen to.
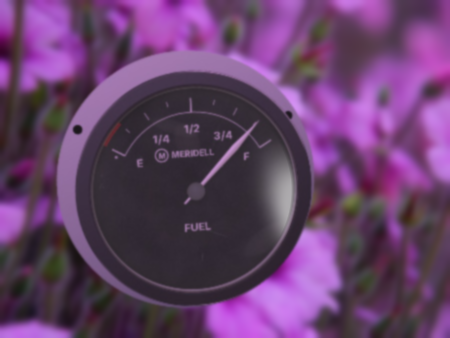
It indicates 0.875
